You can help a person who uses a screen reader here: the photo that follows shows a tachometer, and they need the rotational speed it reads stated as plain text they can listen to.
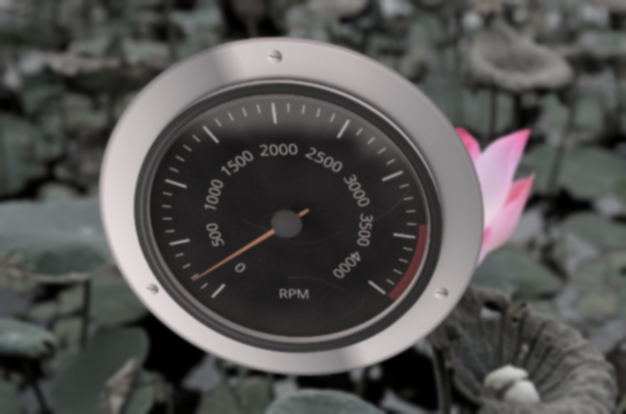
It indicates 200 rpm
